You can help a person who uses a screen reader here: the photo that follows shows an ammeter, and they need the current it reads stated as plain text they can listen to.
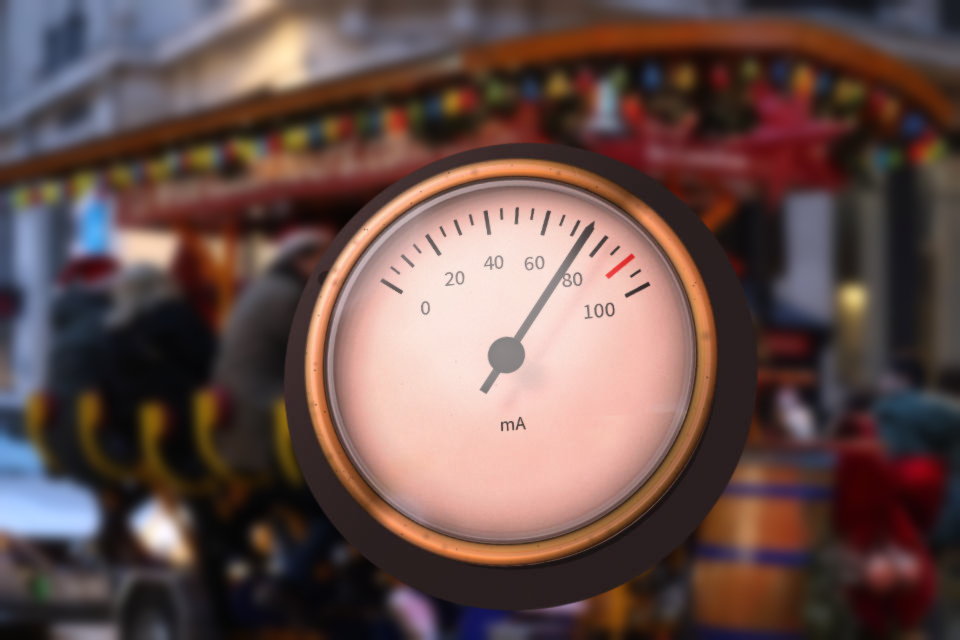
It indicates 75 mA
